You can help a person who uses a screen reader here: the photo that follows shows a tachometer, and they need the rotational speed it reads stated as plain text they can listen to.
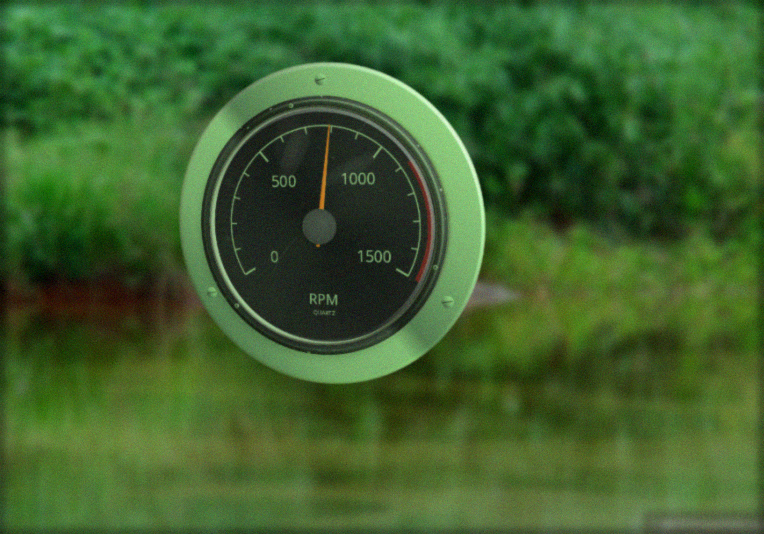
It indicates 800 rpm
